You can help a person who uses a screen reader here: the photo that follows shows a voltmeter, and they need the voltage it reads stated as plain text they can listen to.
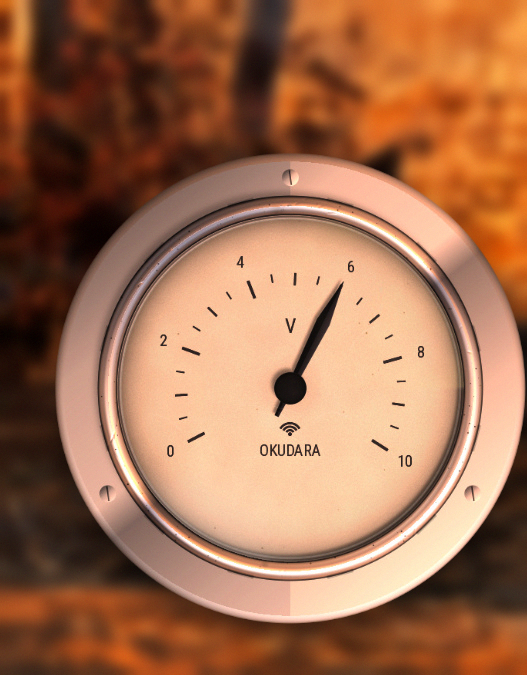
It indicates 6 V
